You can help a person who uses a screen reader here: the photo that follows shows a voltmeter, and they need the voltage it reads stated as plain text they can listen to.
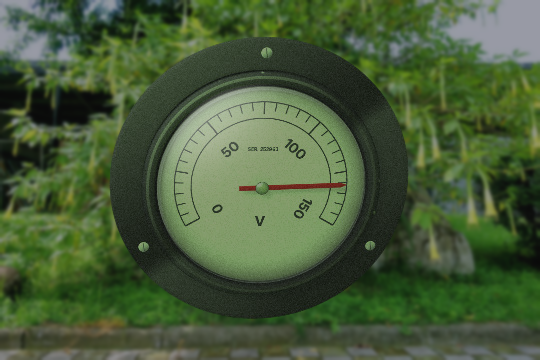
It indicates 130 V
